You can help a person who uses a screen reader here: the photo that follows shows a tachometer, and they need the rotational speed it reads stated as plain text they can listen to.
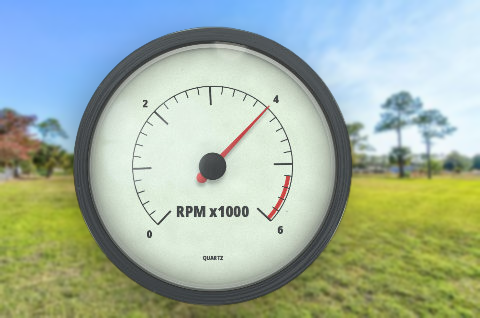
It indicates 4000 rpm
